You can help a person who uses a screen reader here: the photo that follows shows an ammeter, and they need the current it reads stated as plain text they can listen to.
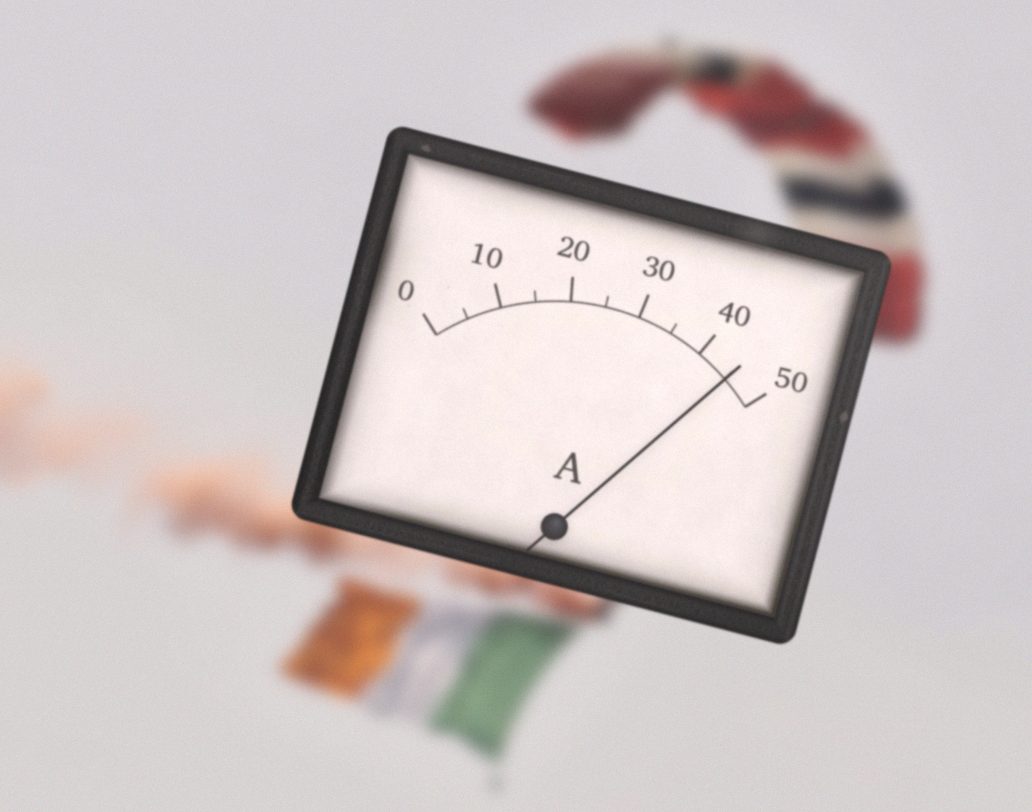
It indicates 45 A
